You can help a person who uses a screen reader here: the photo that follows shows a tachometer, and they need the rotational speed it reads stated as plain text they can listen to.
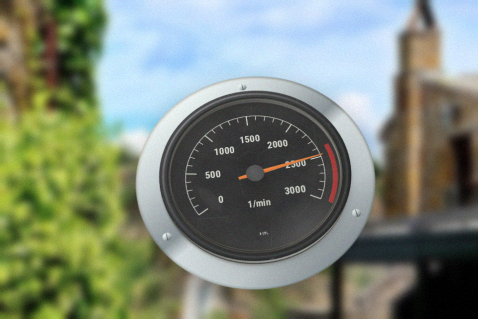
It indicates 2500 rpm
